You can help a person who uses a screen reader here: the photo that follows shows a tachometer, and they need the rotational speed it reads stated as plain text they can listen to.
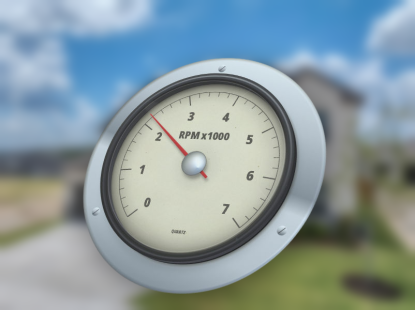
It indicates 2200 rpm
